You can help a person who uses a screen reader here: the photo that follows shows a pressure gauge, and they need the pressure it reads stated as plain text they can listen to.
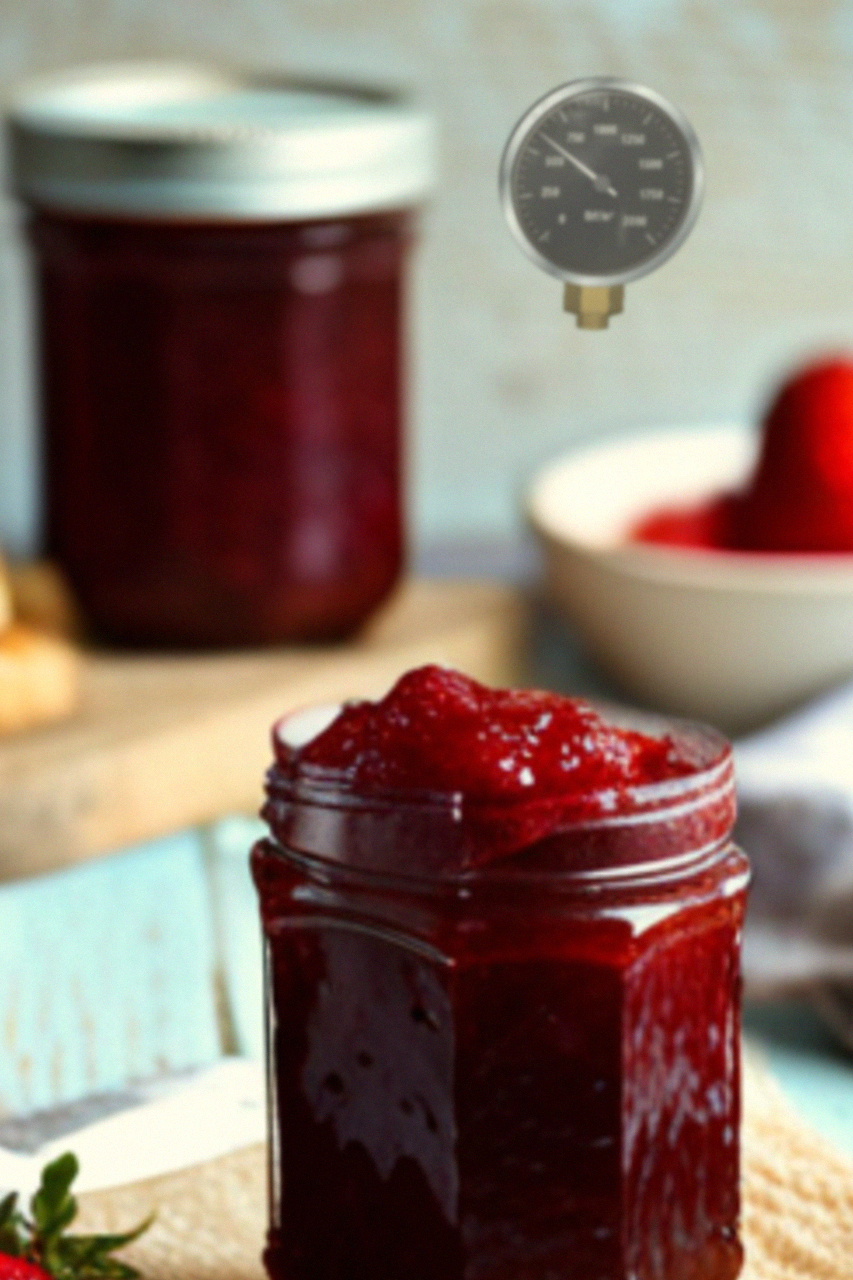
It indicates 600 psi
